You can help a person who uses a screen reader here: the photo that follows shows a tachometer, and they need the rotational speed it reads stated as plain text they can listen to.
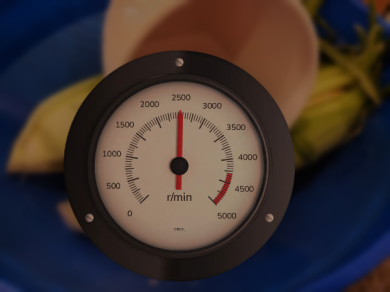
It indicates 2500 rpm
